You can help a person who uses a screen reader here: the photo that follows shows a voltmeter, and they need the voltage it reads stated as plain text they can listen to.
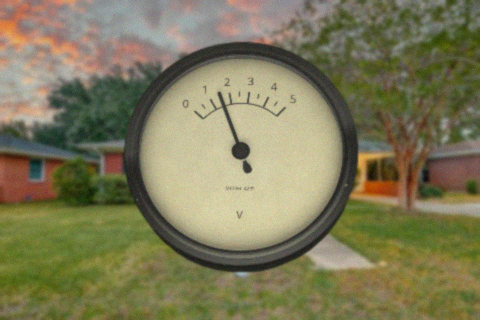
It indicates 1.5 V
